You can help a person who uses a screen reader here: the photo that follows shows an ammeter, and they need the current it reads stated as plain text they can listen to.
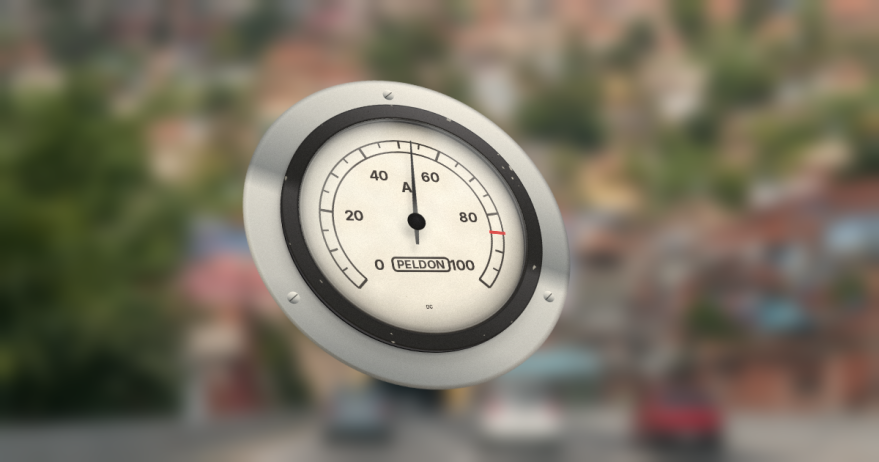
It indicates 52.5 A
